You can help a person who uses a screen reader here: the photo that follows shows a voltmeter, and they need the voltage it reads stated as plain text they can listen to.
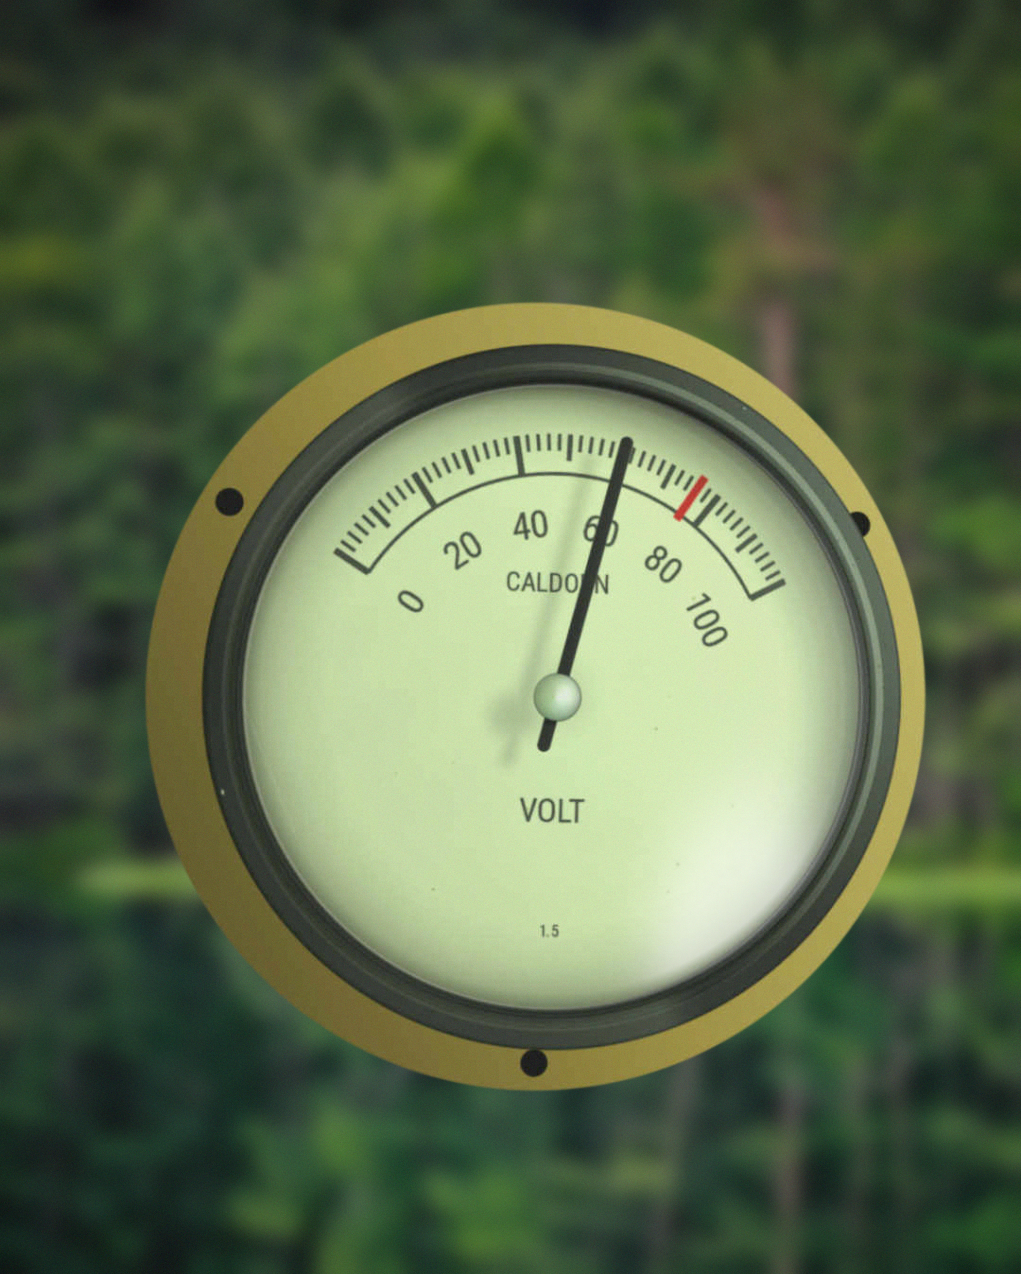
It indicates 60 V
